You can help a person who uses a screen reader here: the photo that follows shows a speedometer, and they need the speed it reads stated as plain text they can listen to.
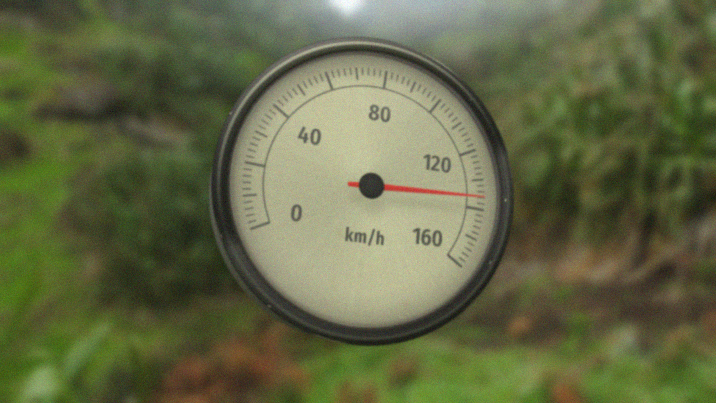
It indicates 136 km/h
